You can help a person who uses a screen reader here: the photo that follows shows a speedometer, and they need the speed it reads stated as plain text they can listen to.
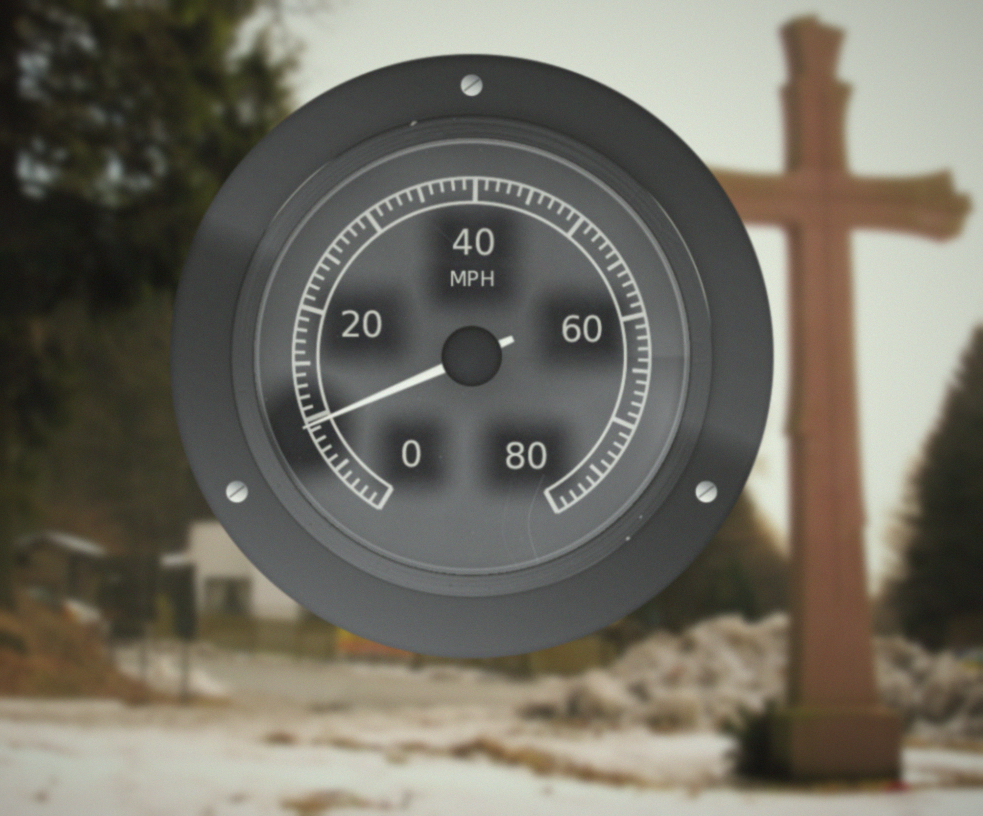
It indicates 9.5 mph
